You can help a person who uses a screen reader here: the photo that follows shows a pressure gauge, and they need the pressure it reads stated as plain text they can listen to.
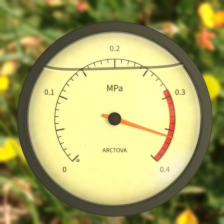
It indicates 0.36 MPa
